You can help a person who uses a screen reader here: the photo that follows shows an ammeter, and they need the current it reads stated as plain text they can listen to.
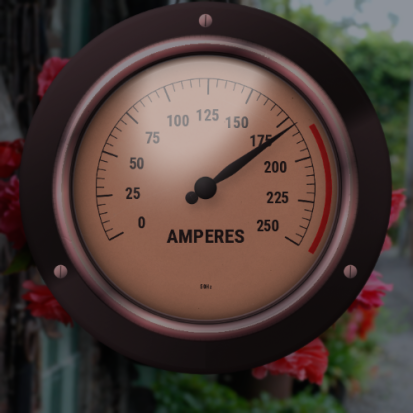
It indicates 180 A
